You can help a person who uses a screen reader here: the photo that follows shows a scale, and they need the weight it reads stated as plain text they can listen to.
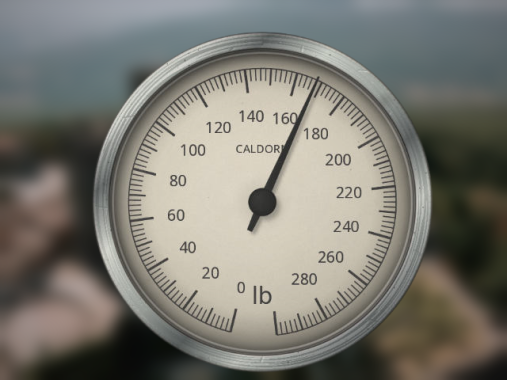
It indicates 168 lb
